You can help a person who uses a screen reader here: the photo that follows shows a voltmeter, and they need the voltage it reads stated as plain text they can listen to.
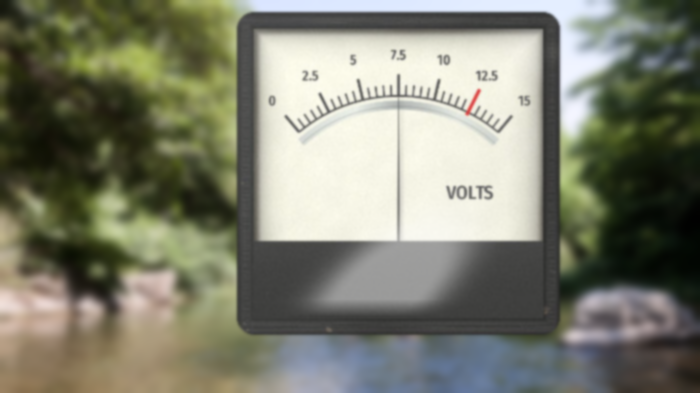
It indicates 7.5 V
